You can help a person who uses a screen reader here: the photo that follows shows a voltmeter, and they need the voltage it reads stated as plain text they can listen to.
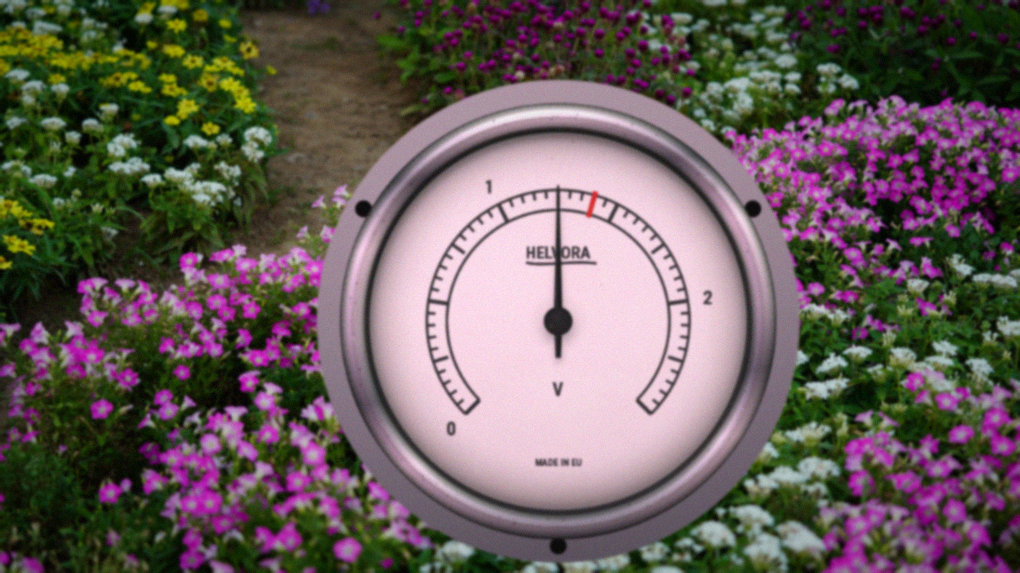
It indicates 1.25 V
